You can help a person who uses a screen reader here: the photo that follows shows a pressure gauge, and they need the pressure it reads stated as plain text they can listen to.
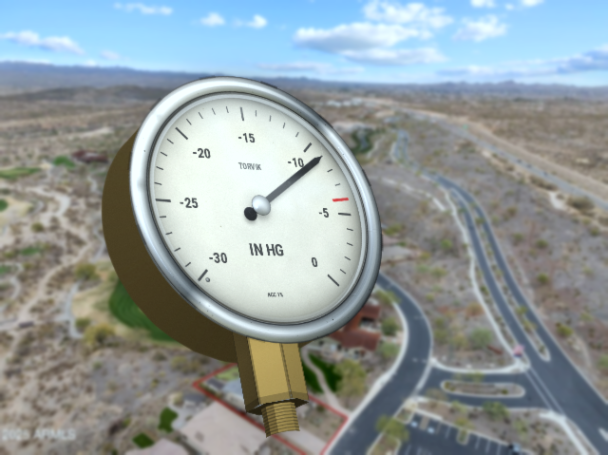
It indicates -9 inHg
